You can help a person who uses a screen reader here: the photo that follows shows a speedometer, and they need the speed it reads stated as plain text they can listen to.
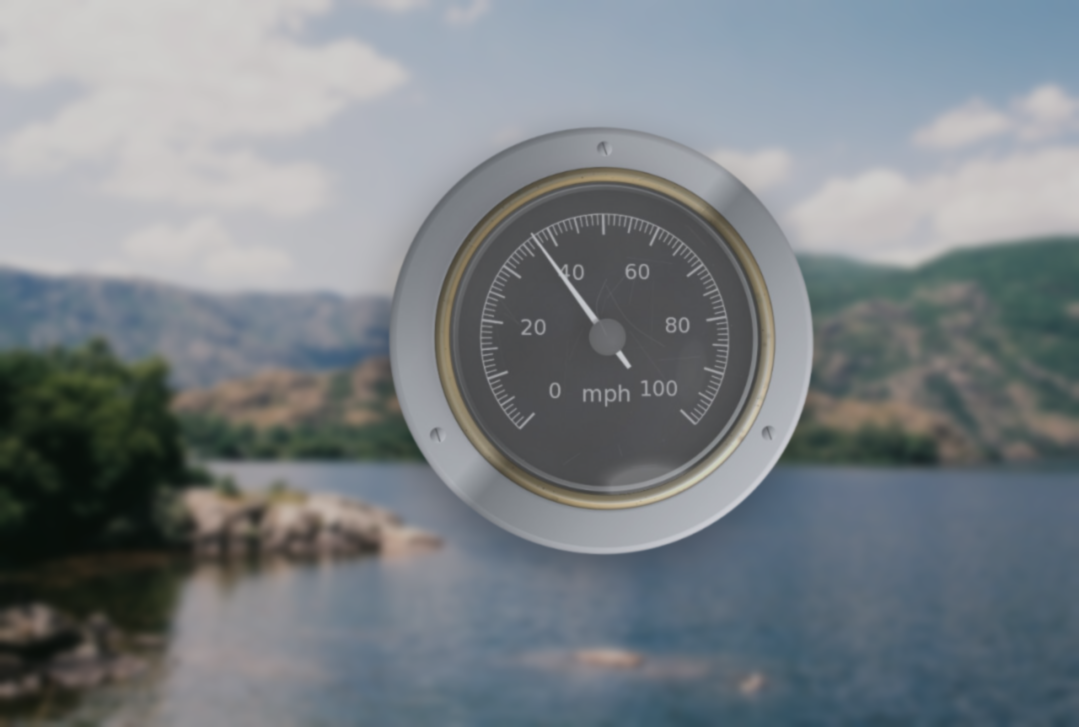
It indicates 37 mph
